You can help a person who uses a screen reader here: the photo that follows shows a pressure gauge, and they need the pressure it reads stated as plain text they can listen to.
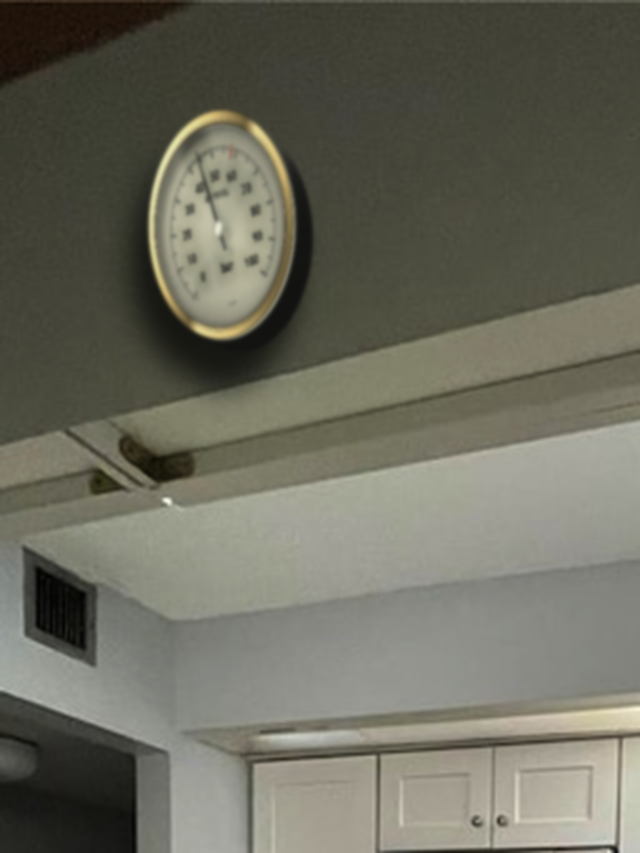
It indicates 45 bar
